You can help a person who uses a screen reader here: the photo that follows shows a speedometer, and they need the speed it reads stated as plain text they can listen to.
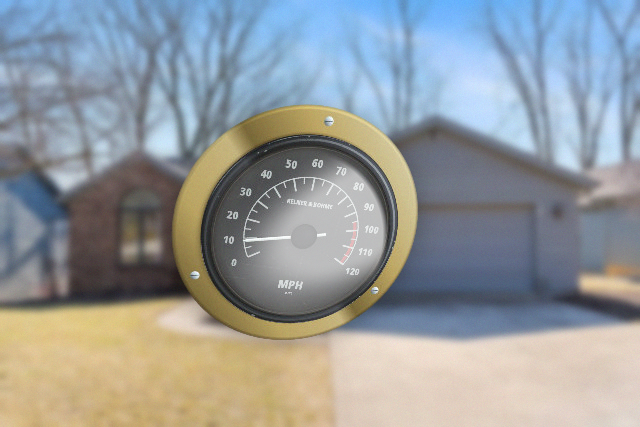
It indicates 10 mph
